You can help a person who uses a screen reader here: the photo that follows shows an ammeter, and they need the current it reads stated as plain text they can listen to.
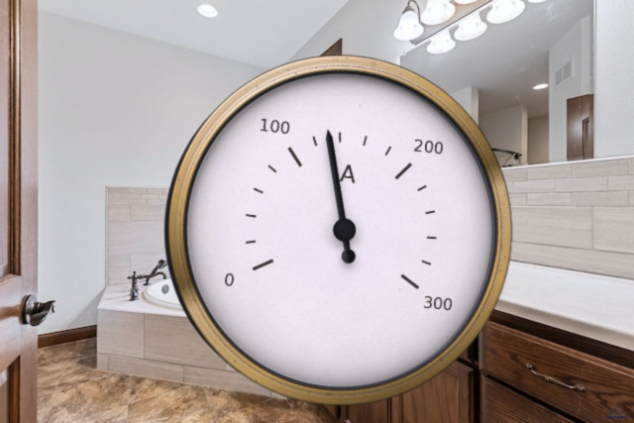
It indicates 130 A
